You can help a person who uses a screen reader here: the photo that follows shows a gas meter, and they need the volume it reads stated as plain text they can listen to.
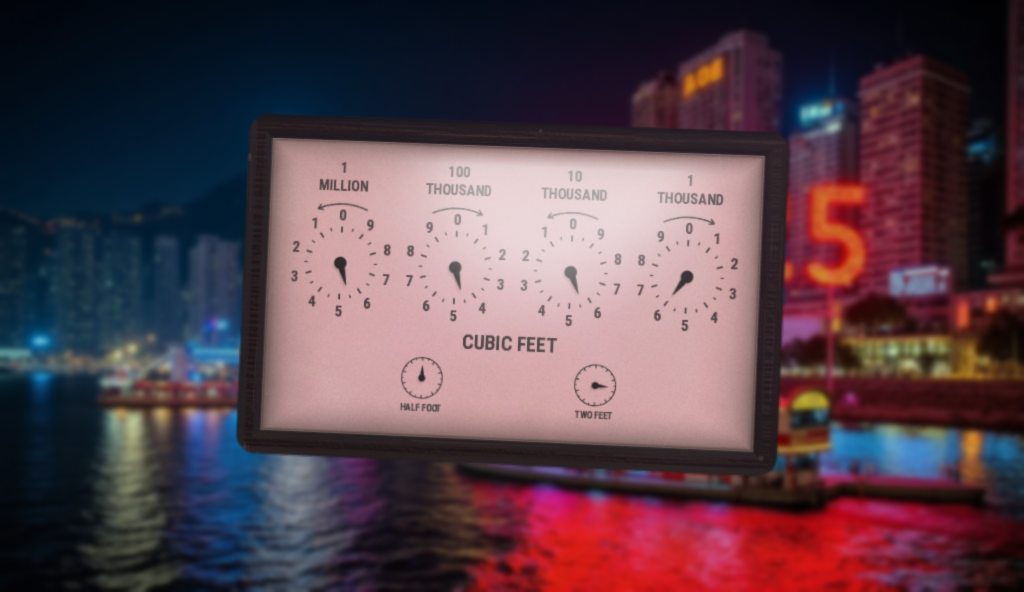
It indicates 545600 ft³
